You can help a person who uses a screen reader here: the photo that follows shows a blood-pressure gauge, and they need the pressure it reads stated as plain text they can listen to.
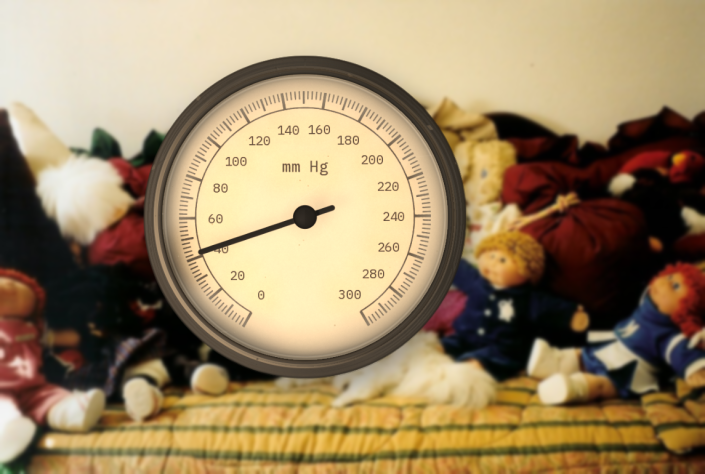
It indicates 42 mmHg
